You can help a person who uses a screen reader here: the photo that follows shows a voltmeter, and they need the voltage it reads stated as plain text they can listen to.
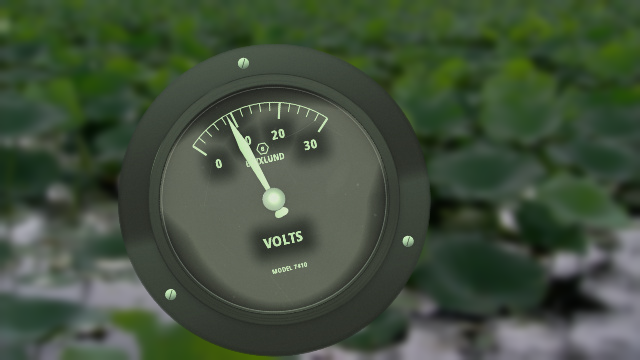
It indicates 9 V
